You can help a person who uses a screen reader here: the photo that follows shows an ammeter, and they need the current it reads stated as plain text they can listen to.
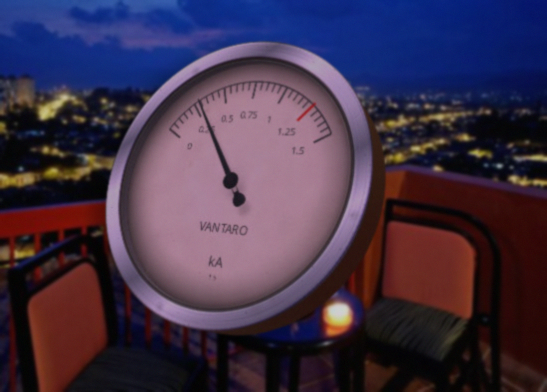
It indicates 0.3 kA
